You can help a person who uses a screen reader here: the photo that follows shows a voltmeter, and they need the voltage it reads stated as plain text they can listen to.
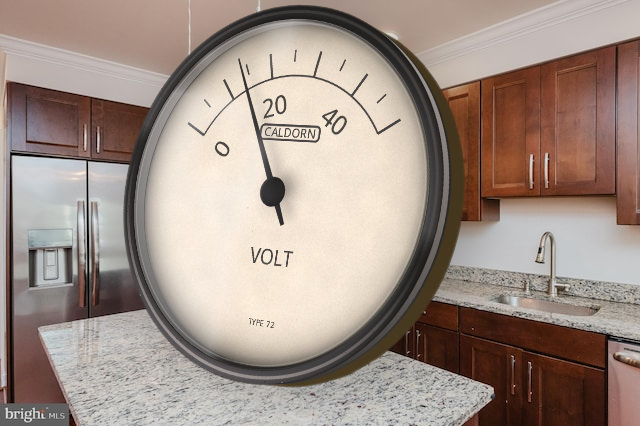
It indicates 15 V
